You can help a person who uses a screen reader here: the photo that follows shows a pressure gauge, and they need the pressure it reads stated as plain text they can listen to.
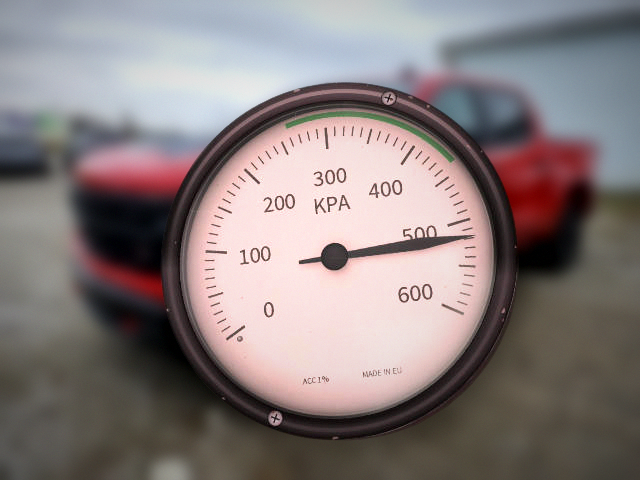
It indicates 520 kPa
